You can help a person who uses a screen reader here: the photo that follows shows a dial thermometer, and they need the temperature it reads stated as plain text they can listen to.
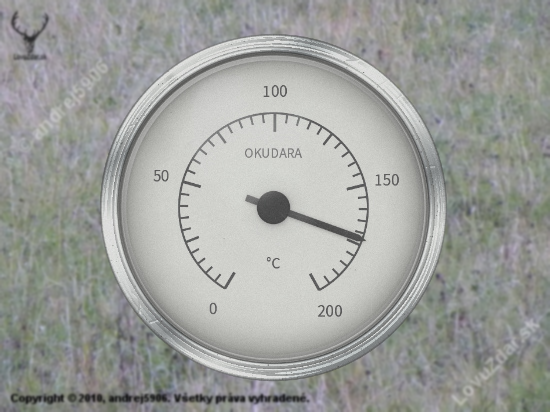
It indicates 172.5 °C
